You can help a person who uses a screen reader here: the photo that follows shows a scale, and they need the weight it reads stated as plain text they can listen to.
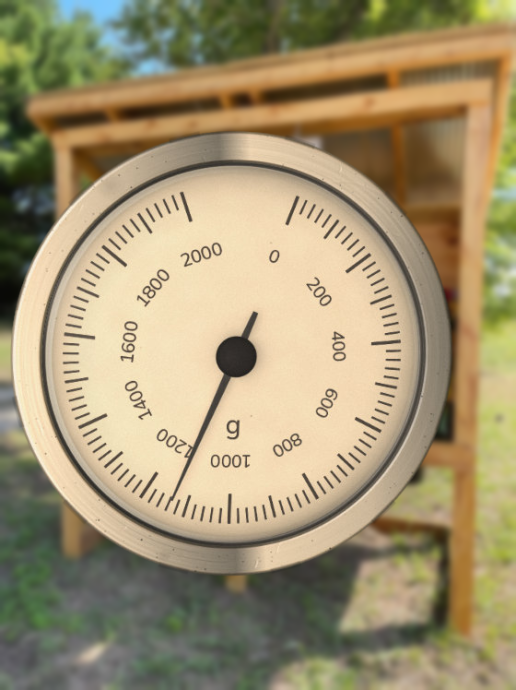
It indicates 1140 g
